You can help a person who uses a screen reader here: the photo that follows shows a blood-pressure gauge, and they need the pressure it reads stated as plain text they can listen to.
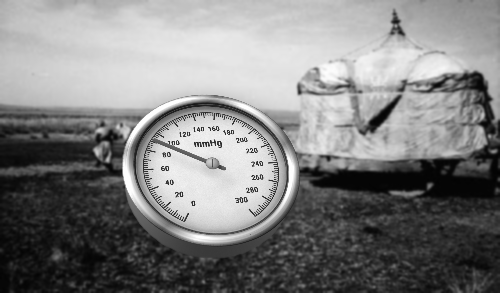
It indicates 90 mmHg
